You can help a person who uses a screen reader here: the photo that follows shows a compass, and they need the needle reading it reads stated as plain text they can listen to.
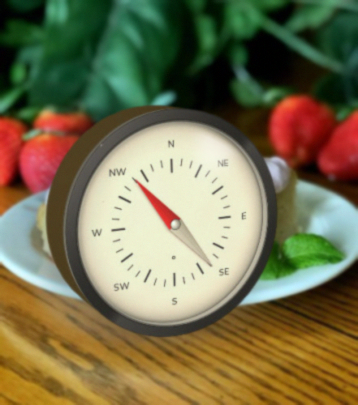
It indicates 320 °
